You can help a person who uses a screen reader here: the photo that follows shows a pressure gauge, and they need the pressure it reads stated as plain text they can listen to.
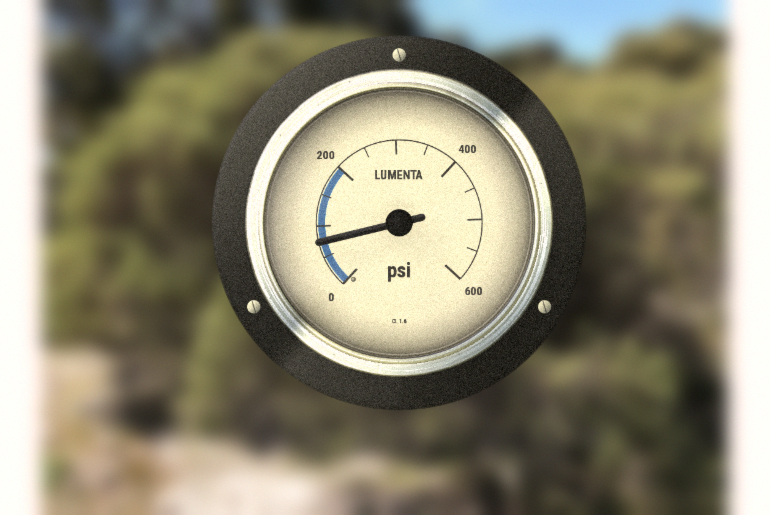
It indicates 75 psi
